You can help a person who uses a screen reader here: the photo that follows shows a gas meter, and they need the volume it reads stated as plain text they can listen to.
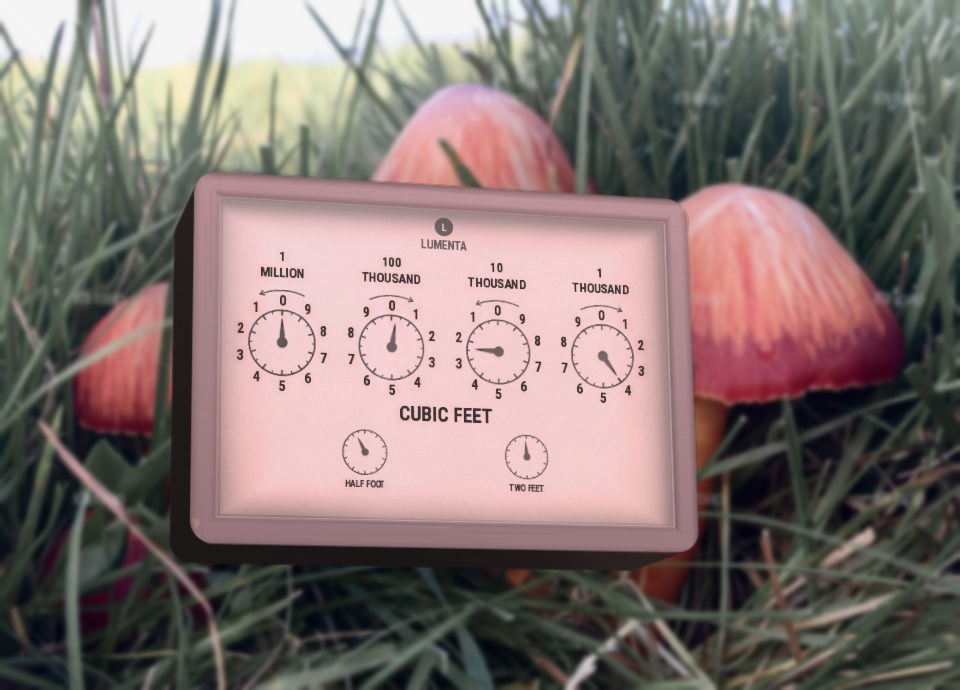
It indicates 2400 ft³
